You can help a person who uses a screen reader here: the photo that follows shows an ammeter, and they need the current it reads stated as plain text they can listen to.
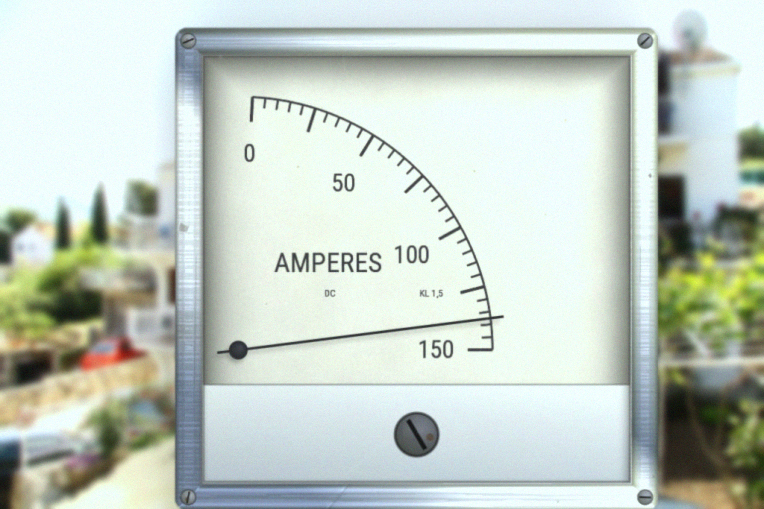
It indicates 137.5 A
